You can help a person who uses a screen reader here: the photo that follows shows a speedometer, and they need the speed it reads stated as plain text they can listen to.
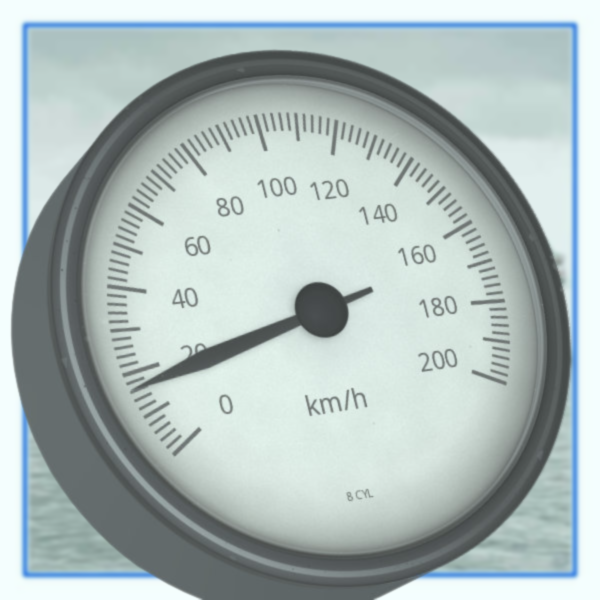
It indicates 16 km/h
